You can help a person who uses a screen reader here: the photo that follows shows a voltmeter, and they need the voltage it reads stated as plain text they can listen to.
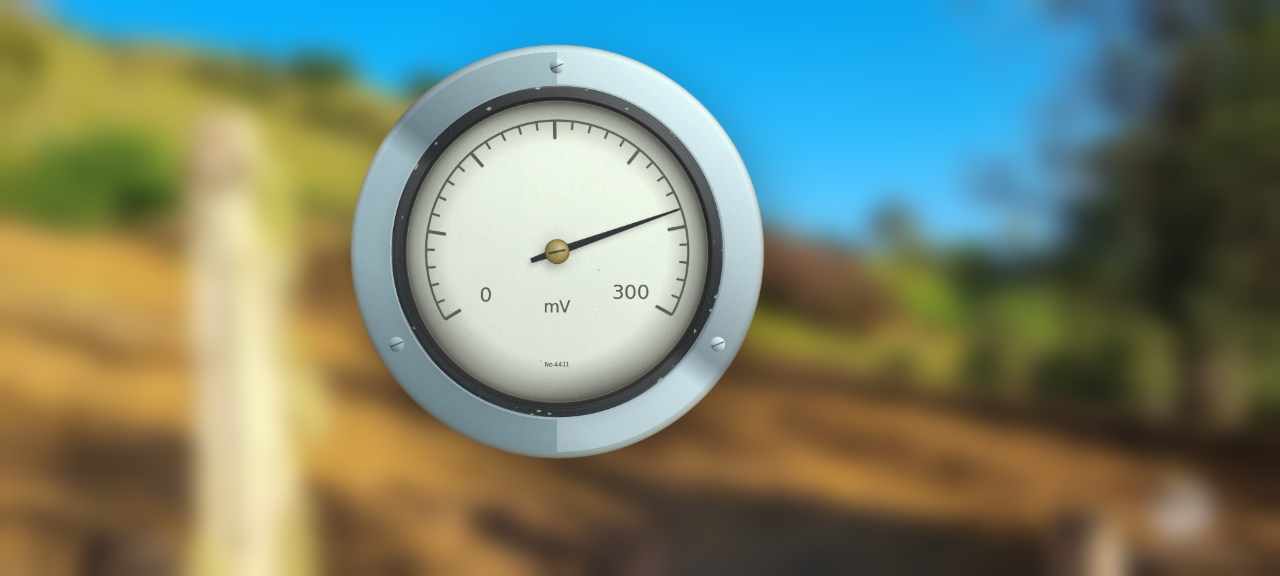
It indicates 240 mV
